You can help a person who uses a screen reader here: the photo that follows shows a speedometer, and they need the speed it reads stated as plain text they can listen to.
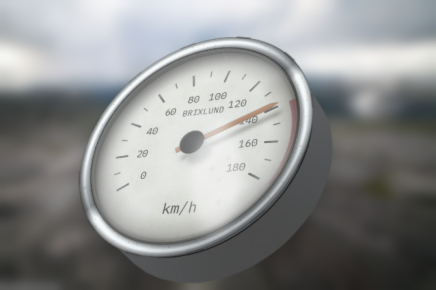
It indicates 140 km/h
